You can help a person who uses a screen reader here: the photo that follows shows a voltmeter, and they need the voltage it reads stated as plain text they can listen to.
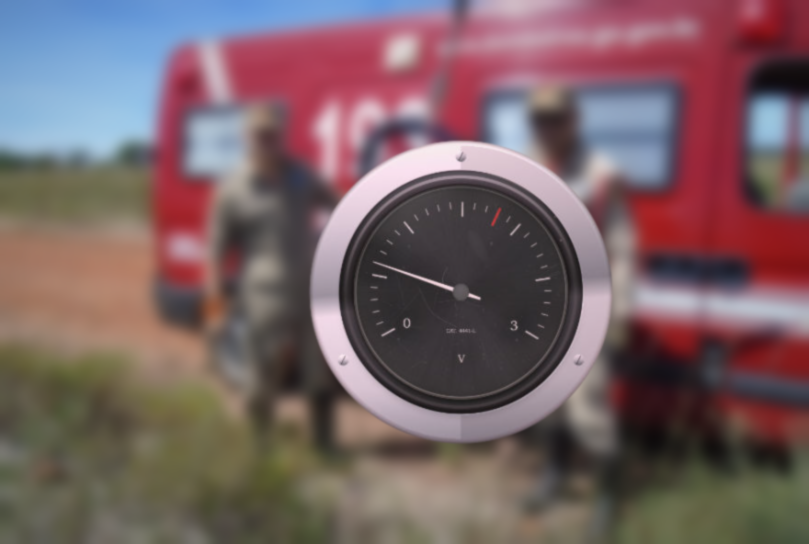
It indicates 0.6 V
